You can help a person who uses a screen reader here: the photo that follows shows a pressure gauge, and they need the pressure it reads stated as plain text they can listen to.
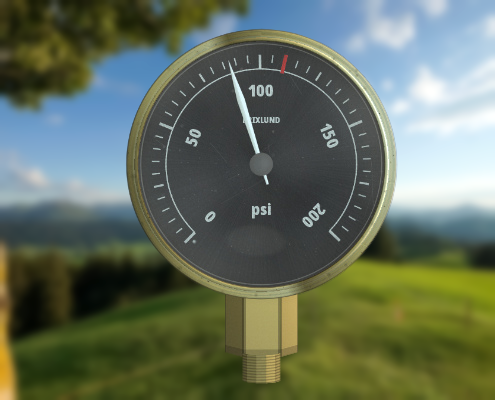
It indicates 87.5 psi
